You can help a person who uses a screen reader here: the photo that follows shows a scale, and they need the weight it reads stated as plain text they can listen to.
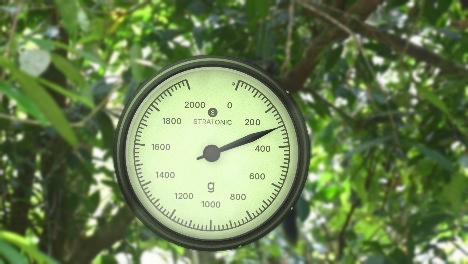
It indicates 300 g
